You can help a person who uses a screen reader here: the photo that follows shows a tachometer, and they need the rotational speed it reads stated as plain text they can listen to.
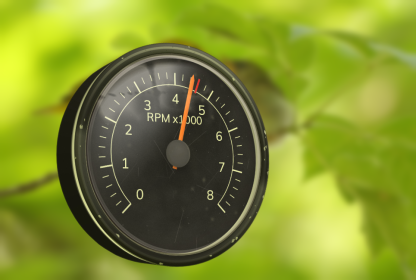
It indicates 4400 rpm
